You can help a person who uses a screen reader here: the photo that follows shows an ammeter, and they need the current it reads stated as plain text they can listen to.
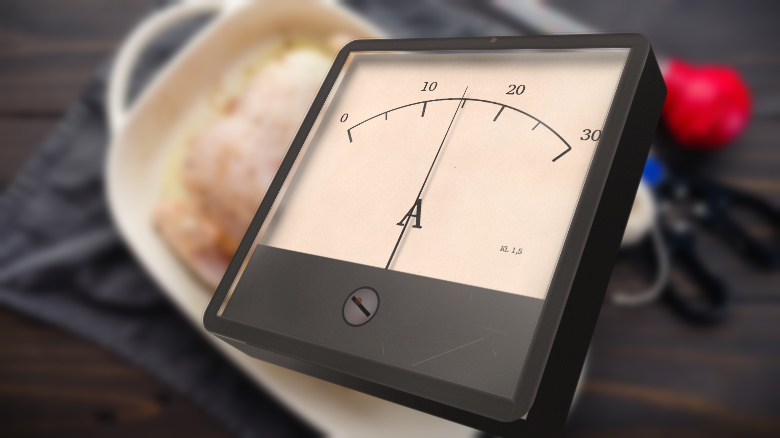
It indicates 15 A
